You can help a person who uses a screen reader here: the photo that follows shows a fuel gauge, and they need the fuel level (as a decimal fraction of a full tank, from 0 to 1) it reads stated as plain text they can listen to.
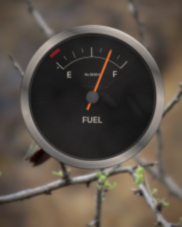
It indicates 0.75
